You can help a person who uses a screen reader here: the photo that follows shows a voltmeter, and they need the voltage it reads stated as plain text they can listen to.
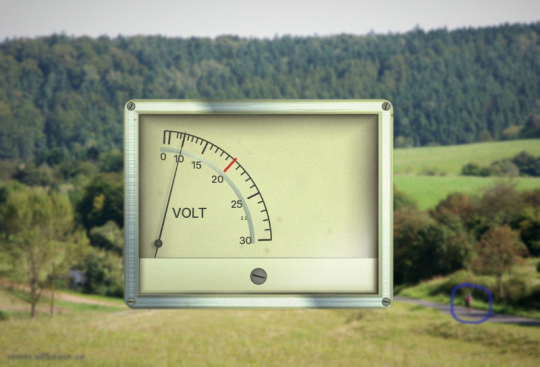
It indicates 10 V
